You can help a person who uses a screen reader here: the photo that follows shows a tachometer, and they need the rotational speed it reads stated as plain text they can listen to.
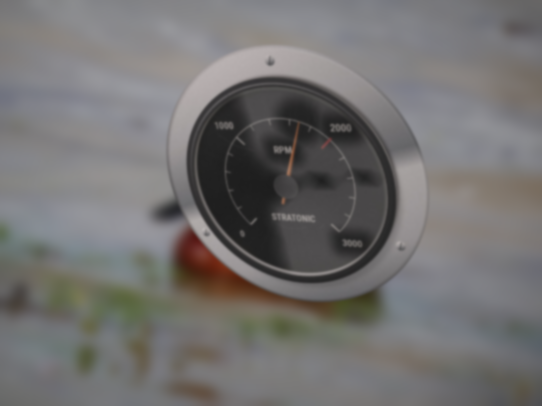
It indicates 1700 rpm
